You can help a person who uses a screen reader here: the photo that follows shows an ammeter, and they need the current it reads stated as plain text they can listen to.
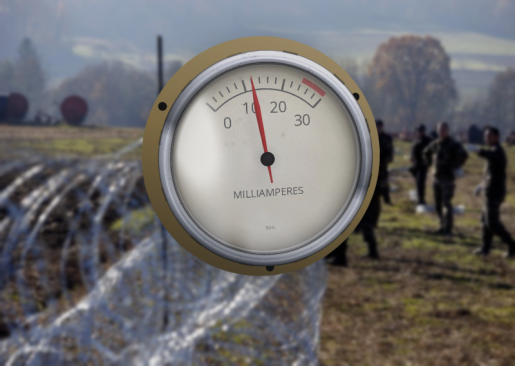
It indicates 12 mA
